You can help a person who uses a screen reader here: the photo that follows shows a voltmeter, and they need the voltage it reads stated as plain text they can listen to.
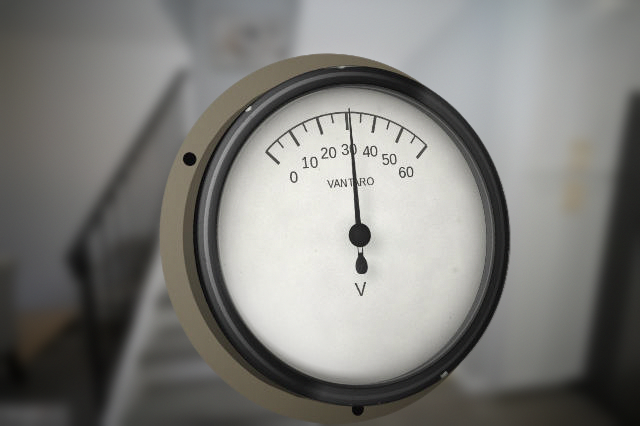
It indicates 30 V
